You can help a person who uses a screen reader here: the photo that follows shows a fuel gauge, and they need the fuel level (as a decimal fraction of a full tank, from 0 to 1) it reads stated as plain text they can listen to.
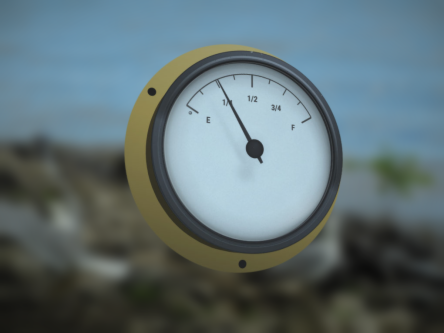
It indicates 0.25
